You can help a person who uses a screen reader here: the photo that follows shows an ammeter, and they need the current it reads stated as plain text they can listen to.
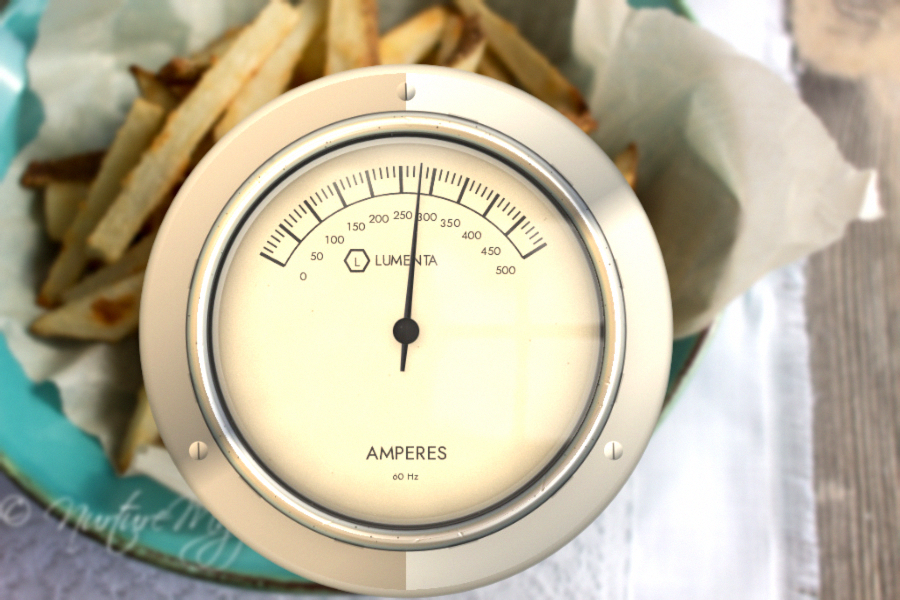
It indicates 280 A
